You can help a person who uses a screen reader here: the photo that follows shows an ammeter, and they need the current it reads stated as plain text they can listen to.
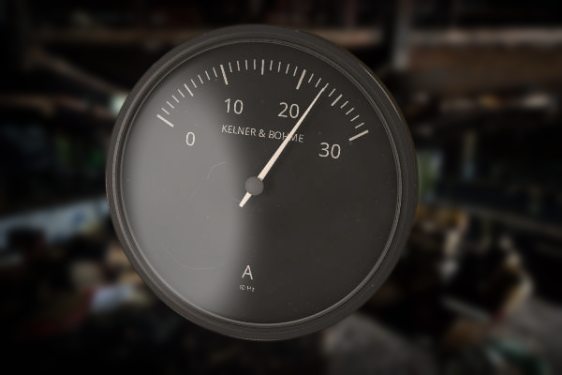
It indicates 23 A
